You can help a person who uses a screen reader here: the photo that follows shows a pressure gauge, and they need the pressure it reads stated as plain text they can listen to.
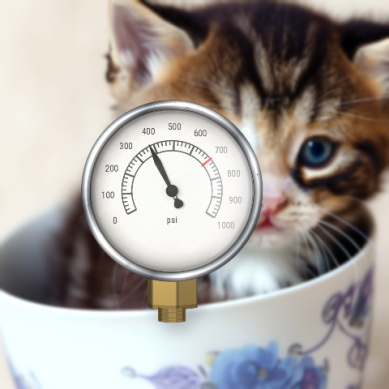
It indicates 380 psi
